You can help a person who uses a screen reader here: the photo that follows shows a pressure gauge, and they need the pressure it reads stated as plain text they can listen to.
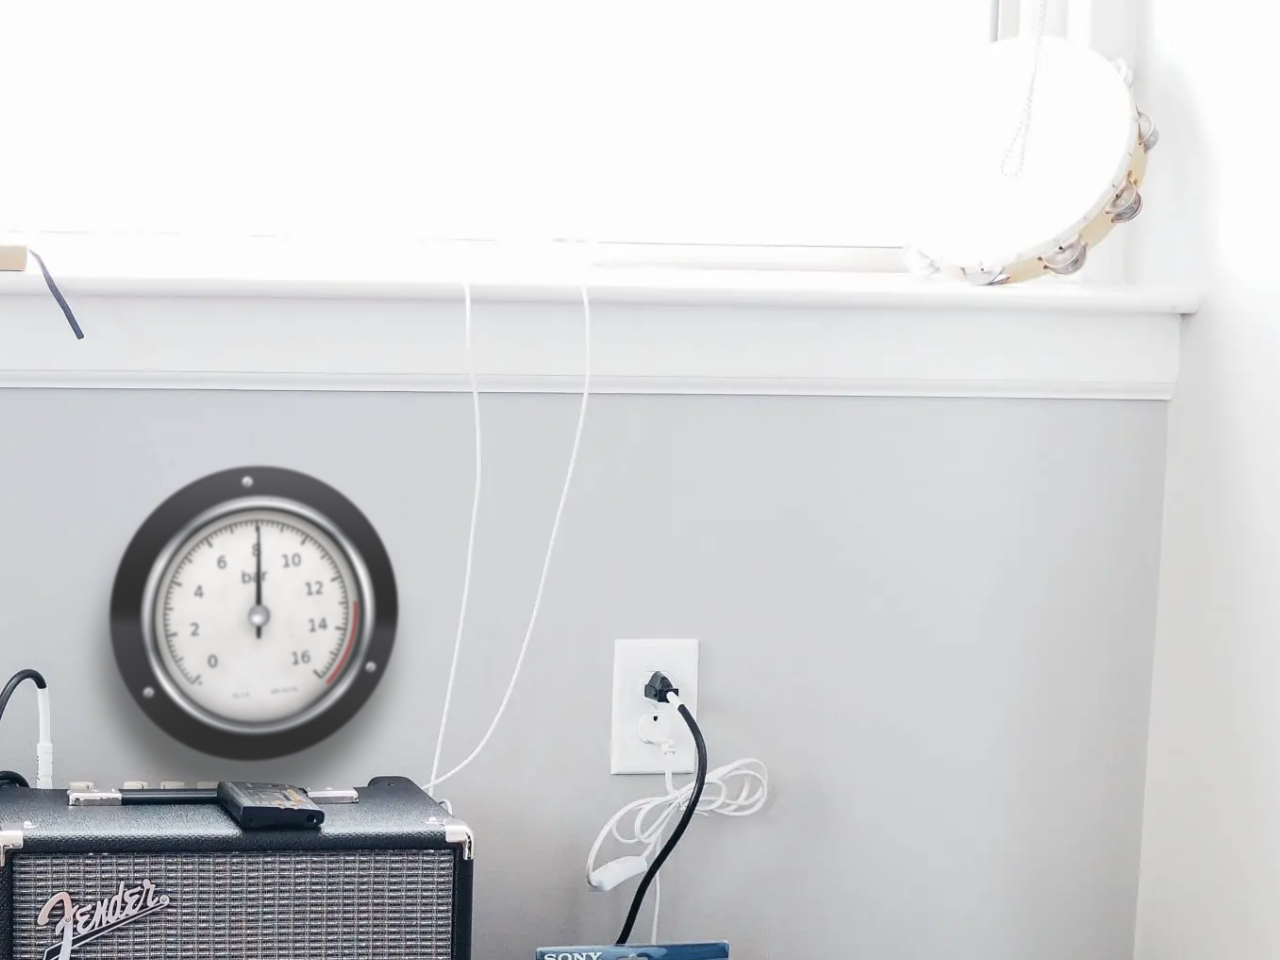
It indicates 8 bar
